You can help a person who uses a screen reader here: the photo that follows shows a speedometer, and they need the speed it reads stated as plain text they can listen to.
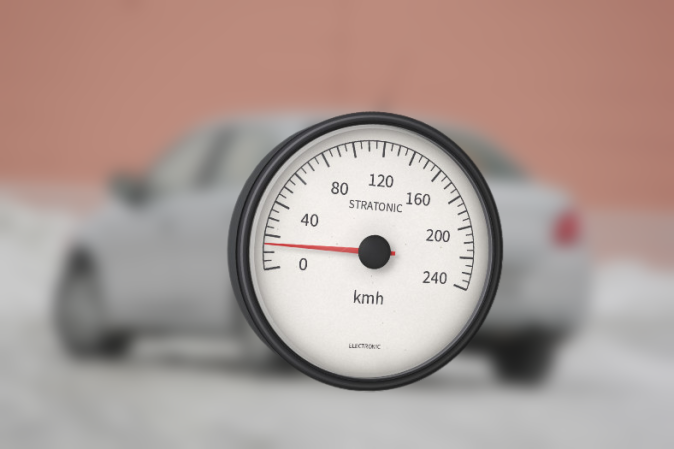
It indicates 15 km/h
